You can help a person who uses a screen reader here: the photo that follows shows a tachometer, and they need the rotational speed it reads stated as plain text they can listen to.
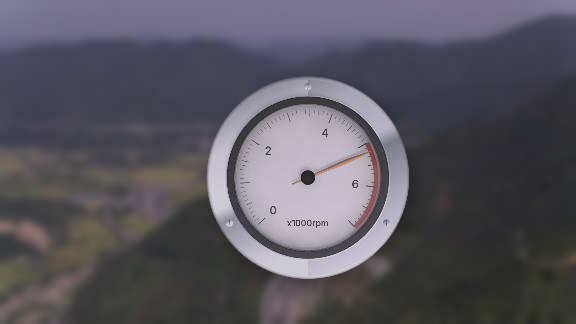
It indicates 5200 rpm
